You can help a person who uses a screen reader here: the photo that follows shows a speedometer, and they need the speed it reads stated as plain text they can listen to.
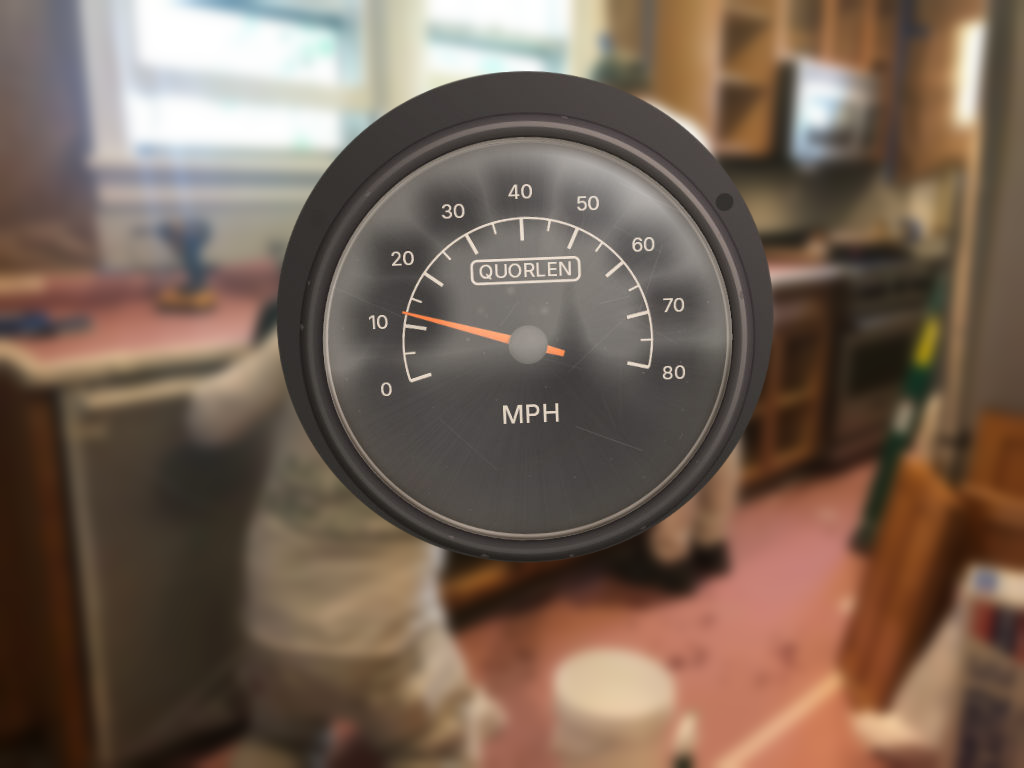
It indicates 12.5 mph
